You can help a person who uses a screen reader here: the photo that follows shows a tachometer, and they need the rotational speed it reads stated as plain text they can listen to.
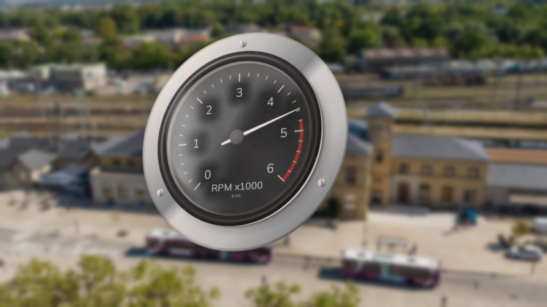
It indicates 4600 rpm
